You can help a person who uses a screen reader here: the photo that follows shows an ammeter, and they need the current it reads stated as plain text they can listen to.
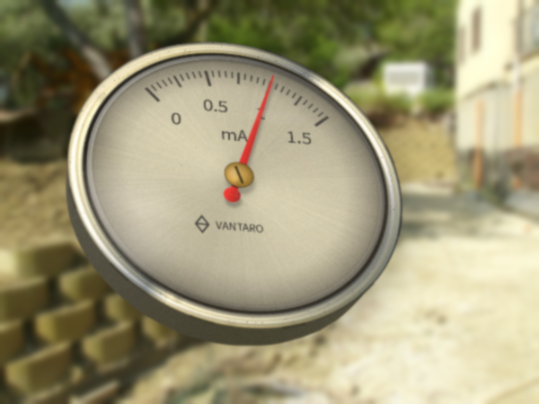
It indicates 1 mA
